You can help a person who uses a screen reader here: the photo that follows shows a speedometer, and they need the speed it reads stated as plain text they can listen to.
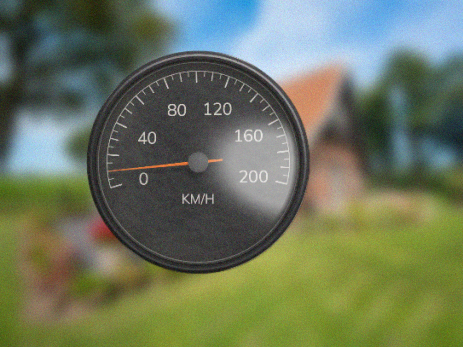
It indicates 10 km/h
